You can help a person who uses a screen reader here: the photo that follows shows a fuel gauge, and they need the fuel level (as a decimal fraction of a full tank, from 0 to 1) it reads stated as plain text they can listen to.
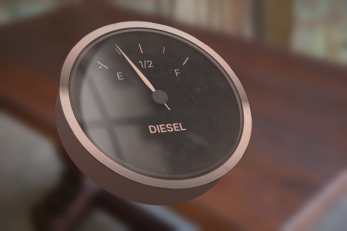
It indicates 0.25
